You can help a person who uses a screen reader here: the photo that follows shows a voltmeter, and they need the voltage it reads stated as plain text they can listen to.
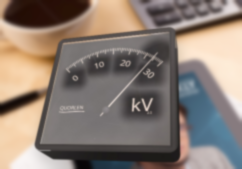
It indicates 27.5 kV
